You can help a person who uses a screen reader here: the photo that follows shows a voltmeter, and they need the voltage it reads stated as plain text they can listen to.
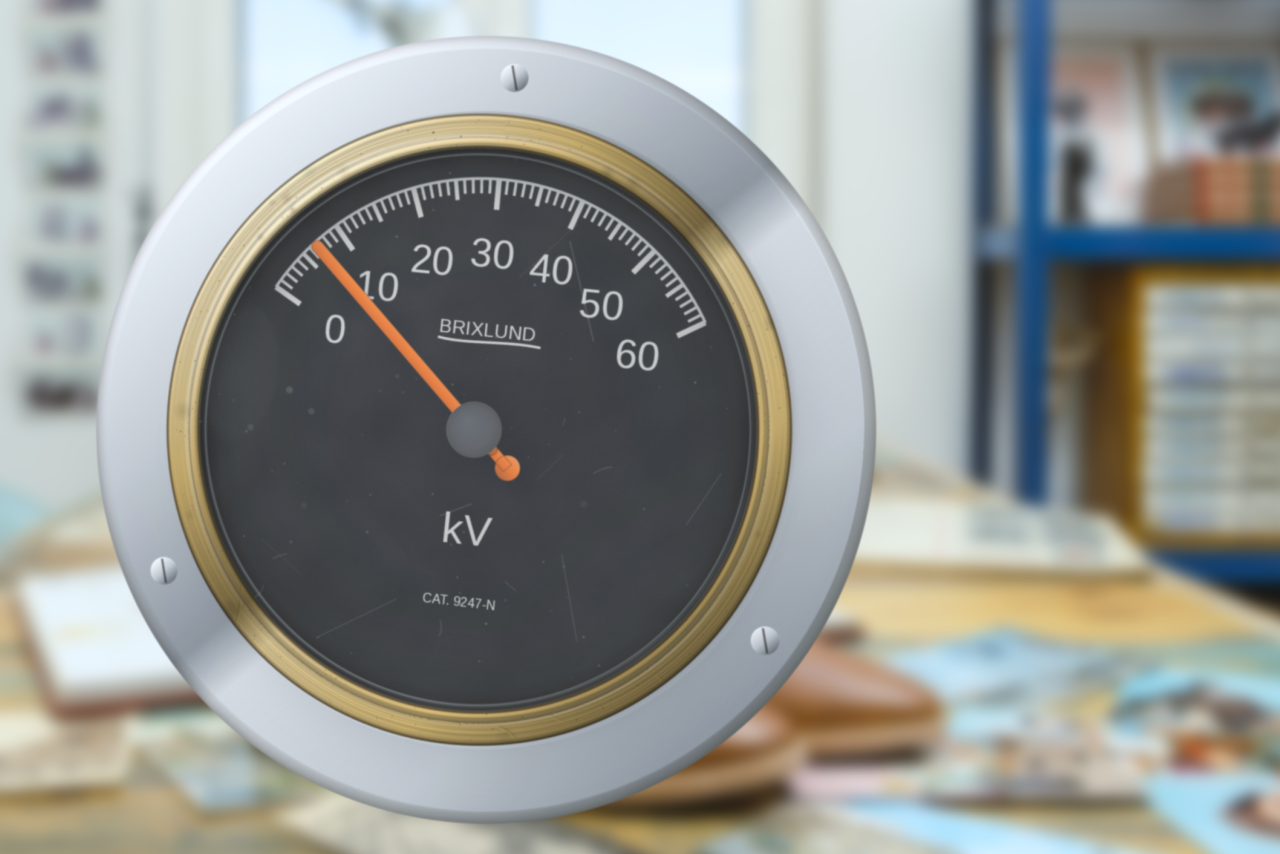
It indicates 7 kV
